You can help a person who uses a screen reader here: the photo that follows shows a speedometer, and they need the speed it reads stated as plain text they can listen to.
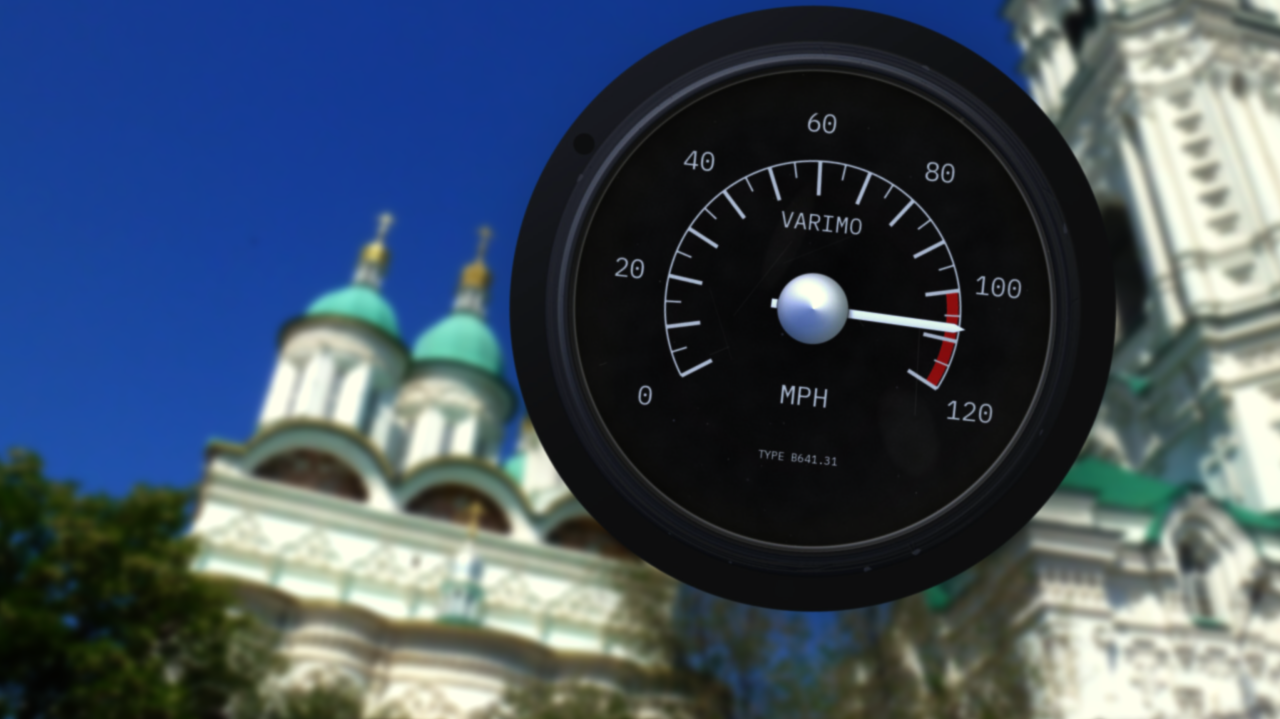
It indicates 107.5 mph
